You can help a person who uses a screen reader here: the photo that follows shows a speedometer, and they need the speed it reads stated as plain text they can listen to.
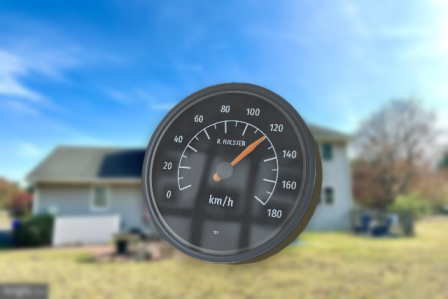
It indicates 120 km/h
